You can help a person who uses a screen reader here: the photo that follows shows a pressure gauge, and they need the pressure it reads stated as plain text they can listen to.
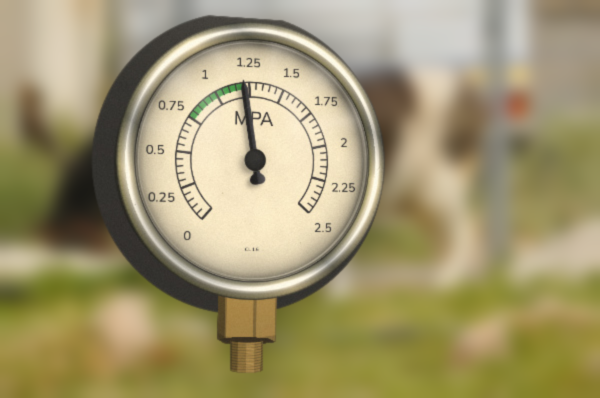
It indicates 1.2 MPa
